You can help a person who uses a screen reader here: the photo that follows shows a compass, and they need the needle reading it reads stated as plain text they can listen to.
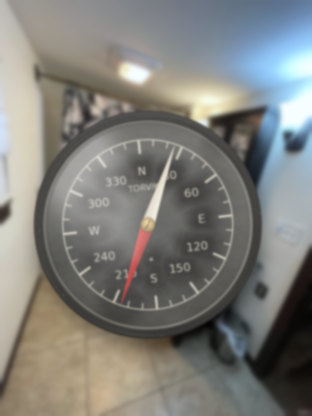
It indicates 205 °
